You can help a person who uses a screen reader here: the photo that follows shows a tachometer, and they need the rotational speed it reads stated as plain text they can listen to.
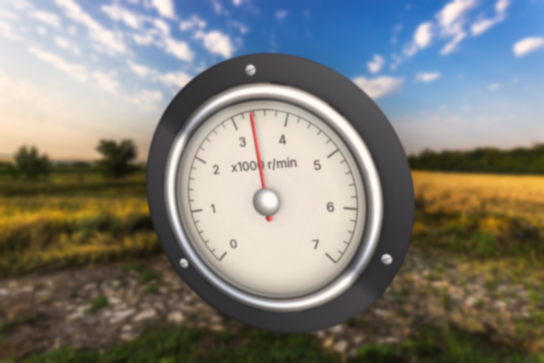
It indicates 3400 rpm
